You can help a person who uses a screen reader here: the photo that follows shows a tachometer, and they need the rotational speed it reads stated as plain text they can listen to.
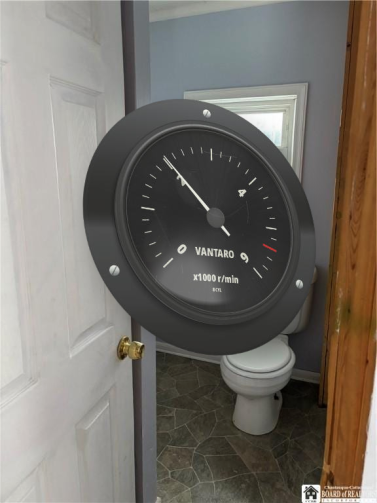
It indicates 2000 rpm
